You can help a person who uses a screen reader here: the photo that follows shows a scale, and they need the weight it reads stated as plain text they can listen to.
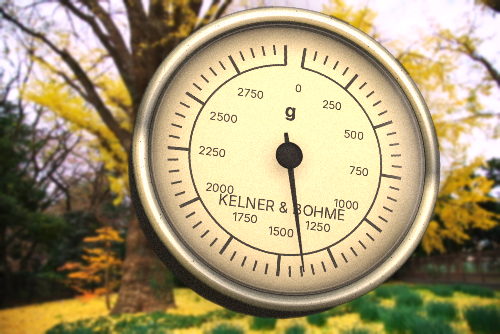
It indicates 1400 g
